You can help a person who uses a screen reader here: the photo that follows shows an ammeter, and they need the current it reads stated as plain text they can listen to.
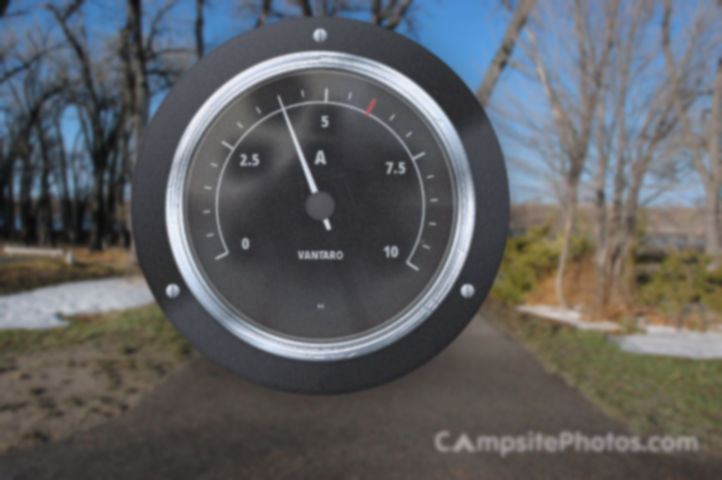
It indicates 4 A
